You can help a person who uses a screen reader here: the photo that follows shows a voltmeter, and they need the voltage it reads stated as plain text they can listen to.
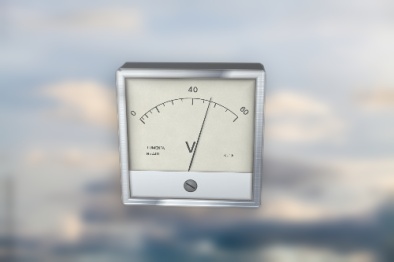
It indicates 47.5 V
